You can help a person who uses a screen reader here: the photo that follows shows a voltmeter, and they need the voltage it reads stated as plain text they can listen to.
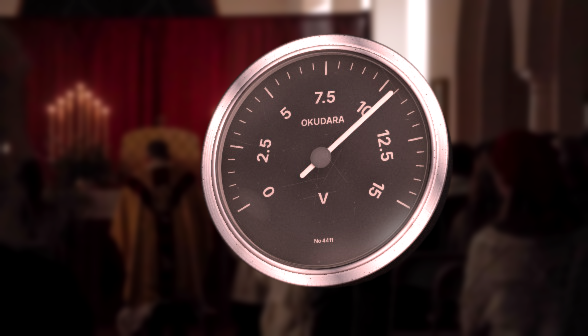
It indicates 10.5 V
